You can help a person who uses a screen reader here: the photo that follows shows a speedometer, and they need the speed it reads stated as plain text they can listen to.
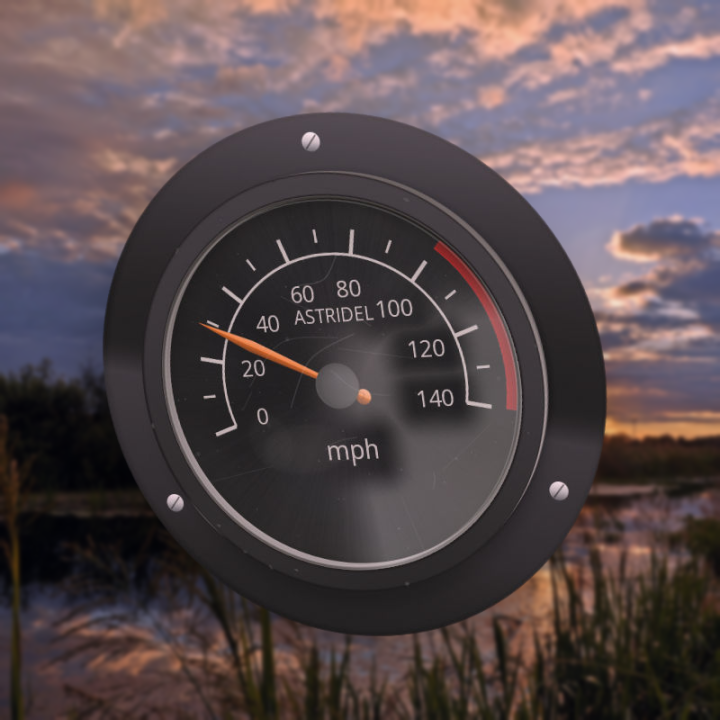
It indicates 30 mph
